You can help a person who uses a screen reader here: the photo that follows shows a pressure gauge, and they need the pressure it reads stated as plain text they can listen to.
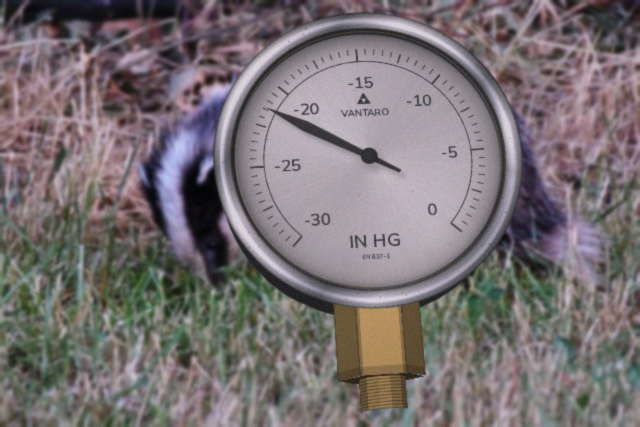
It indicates -21.5 inHg
